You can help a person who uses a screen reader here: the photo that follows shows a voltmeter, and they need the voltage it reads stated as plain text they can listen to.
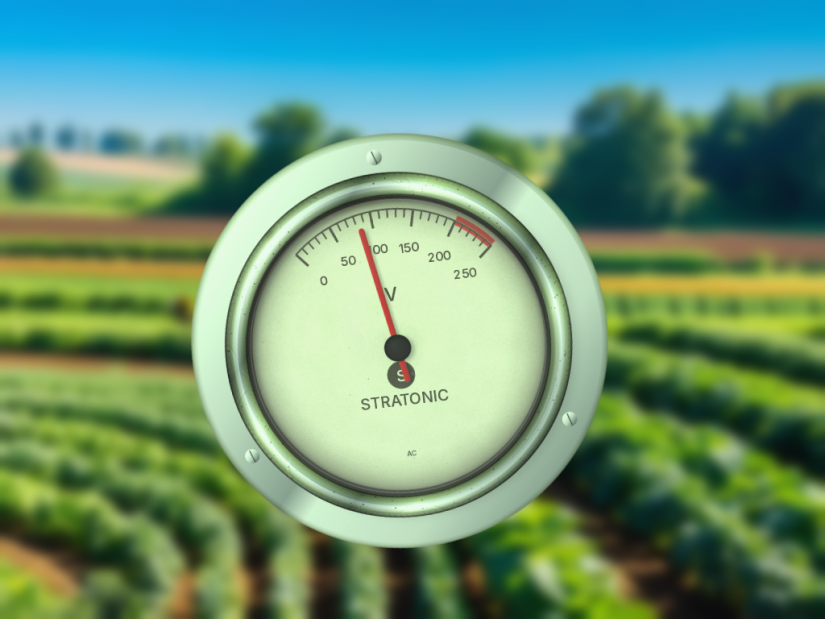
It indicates 85 V
